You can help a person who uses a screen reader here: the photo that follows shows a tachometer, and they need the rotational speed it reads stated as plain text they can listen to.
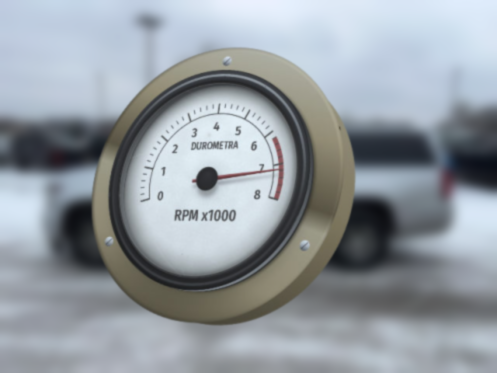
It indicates 7200 rpm
